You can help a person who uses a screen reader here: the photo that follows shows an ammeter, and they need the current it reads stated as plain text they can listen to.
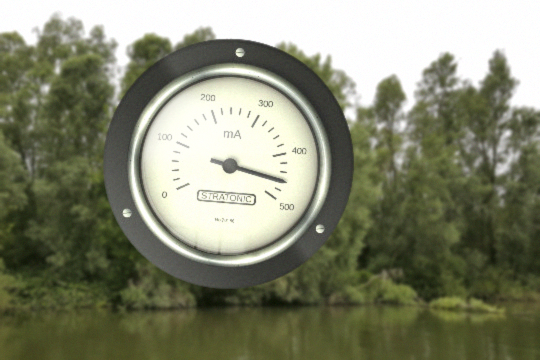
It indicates 460 mA
